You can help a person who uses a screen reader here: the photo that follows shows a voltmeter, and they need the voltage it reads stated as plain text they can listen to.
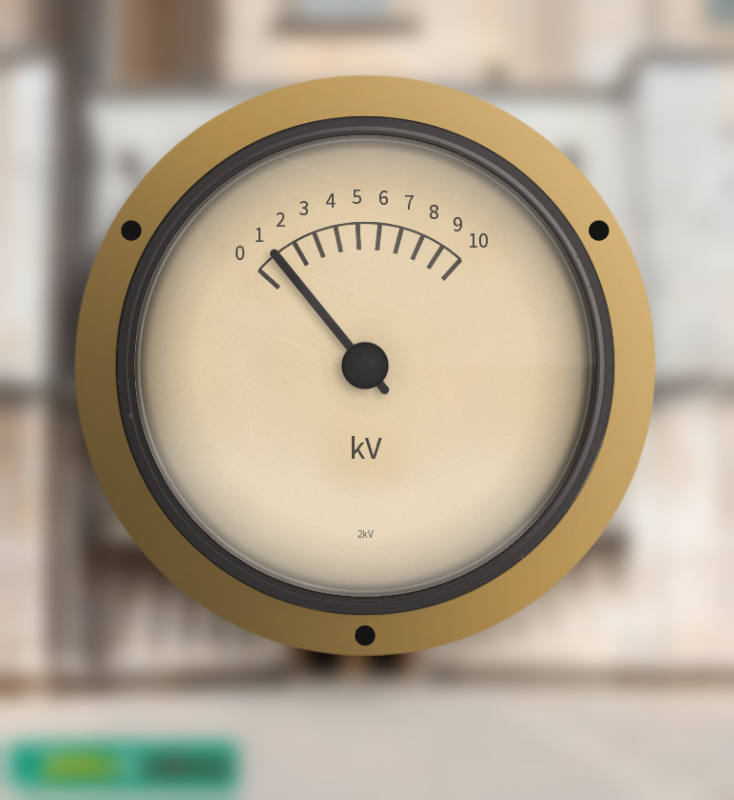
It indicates 1 kV
